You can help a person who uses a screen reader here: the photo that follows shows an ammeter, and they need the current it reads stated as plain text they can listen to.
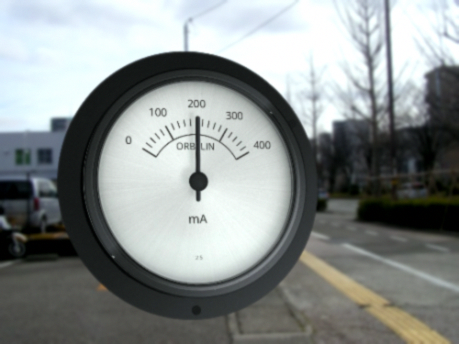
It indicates 200 mA
